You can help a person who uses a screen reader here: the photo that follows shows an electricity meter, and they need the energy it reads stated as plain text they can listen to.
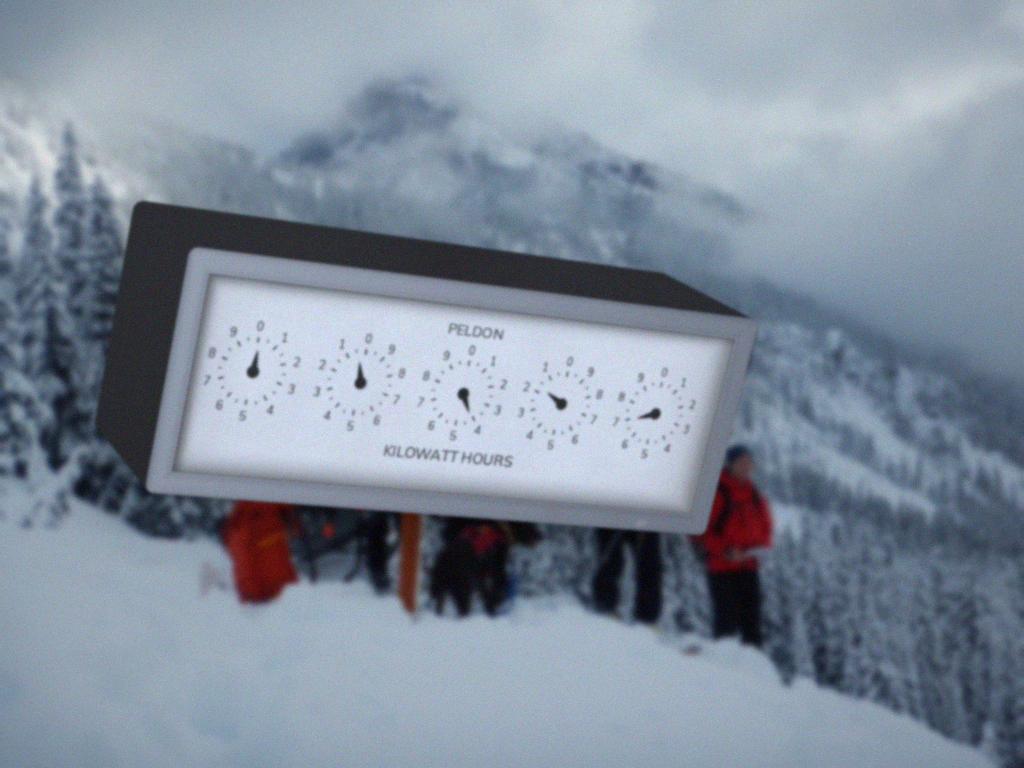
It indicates 417 kWh
